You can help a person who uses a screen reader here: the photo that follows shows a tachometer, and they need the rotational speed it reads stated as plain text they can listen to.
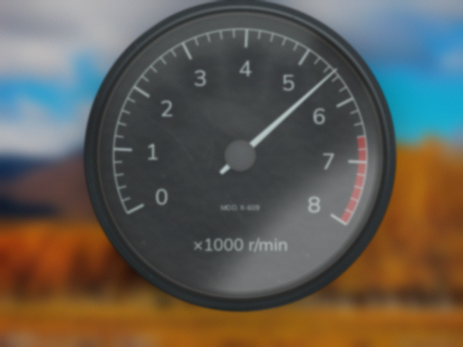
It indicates 5500 rpm
